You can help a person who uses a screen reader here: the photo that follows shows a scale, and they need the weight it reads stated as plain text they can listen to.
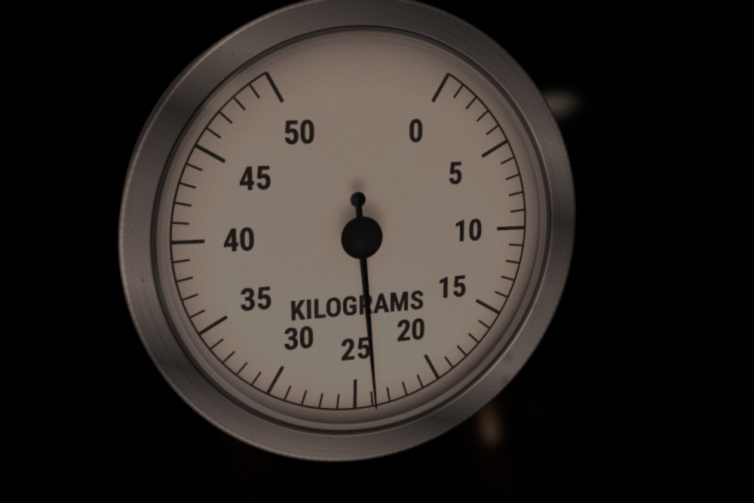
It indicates 24 kg
